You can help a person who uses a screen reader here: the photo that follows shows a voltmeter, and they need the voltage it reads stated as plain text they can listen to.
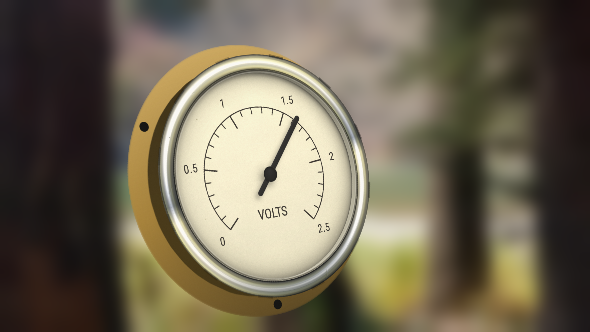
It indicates 1.6 V
